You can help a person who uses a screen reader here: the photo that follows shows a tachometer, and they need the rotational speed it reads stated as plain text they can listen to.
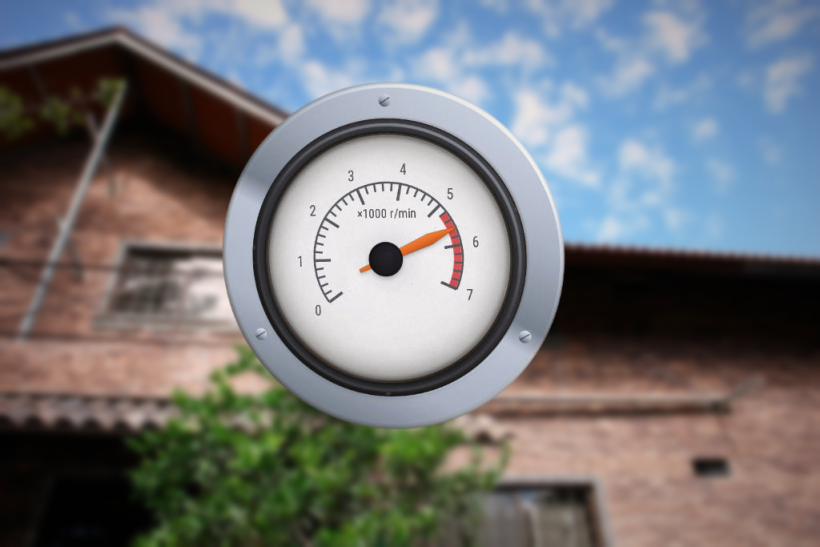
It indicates 5600 rpm
